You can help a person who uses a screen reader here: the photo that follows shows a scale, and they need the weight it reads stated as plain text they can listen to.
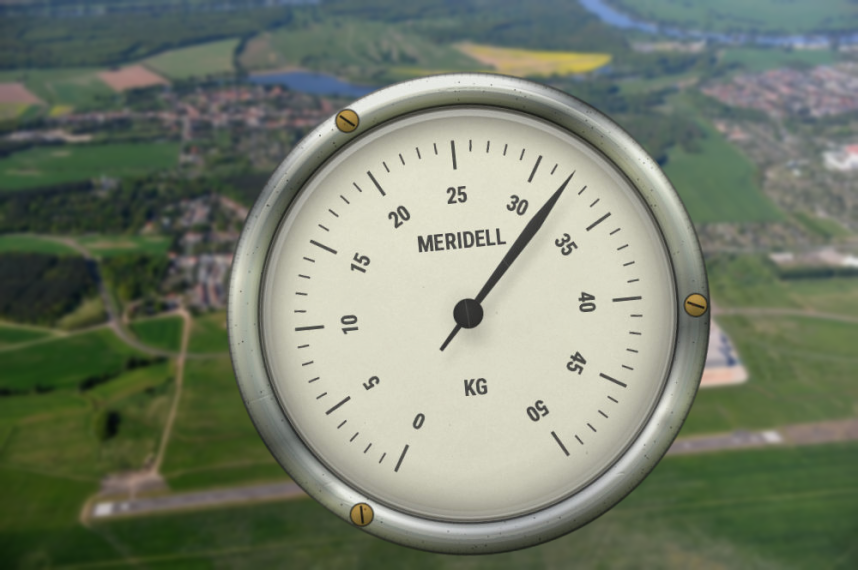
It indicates 32 kg
